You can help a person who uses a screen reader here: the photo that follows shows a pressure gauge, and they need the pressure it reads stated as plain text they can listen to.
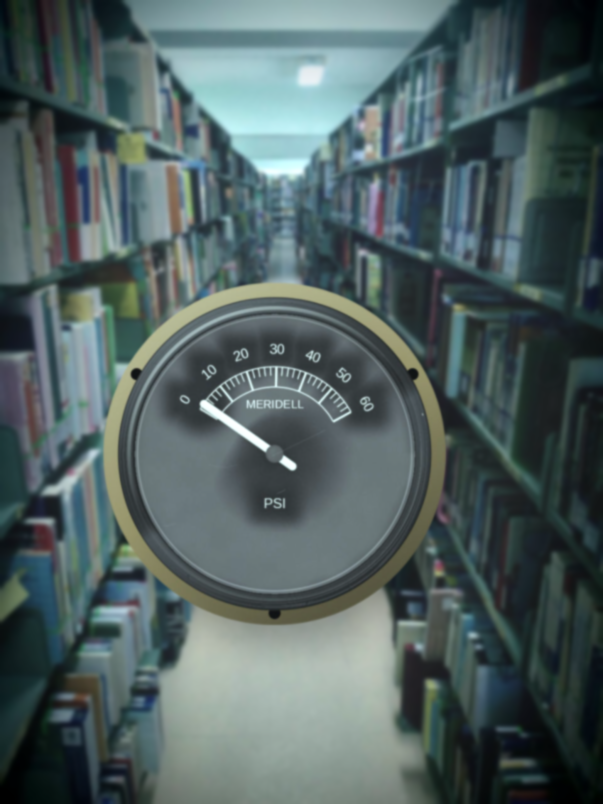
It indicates 2 psi
